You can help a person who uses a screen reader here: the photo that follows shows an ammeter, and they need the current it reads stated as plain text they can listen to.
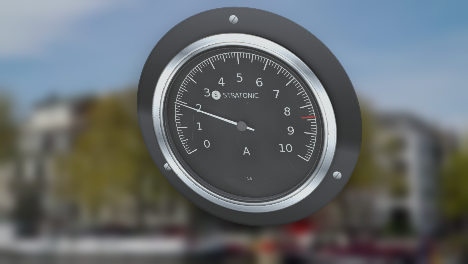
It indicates 2 A
